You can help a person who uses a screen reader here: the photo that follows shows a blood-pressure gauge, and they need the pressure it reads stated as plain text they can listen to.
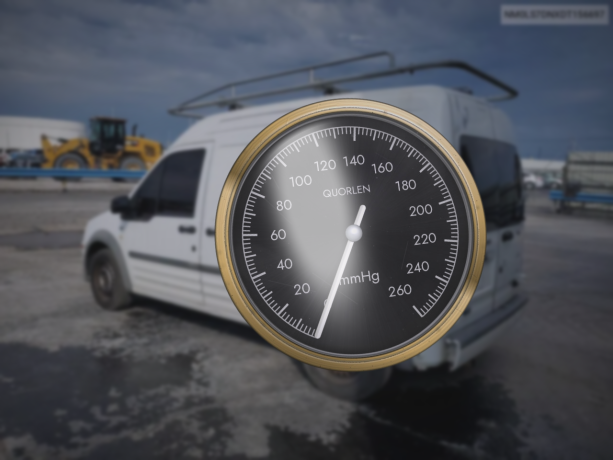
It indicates 0 mmHg
